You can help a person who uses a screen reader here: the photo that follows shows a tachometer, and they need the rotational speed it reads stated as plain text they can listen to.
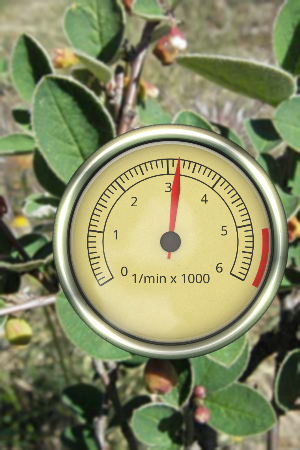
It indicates 3200 rpm
